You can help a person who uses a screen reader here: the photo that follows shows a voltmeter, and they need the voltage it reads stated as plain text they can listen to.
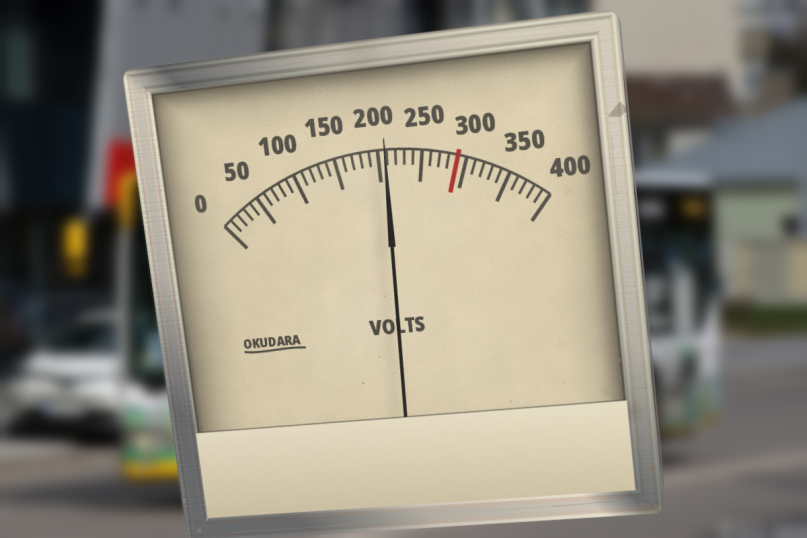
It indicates 210 V
